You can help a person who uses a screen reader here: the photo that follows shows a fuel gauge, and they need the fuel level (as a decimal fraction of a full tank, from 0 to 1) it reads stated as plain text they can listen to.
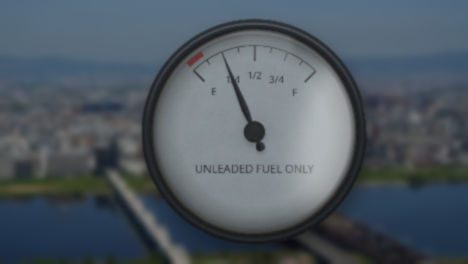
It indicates 0.25
